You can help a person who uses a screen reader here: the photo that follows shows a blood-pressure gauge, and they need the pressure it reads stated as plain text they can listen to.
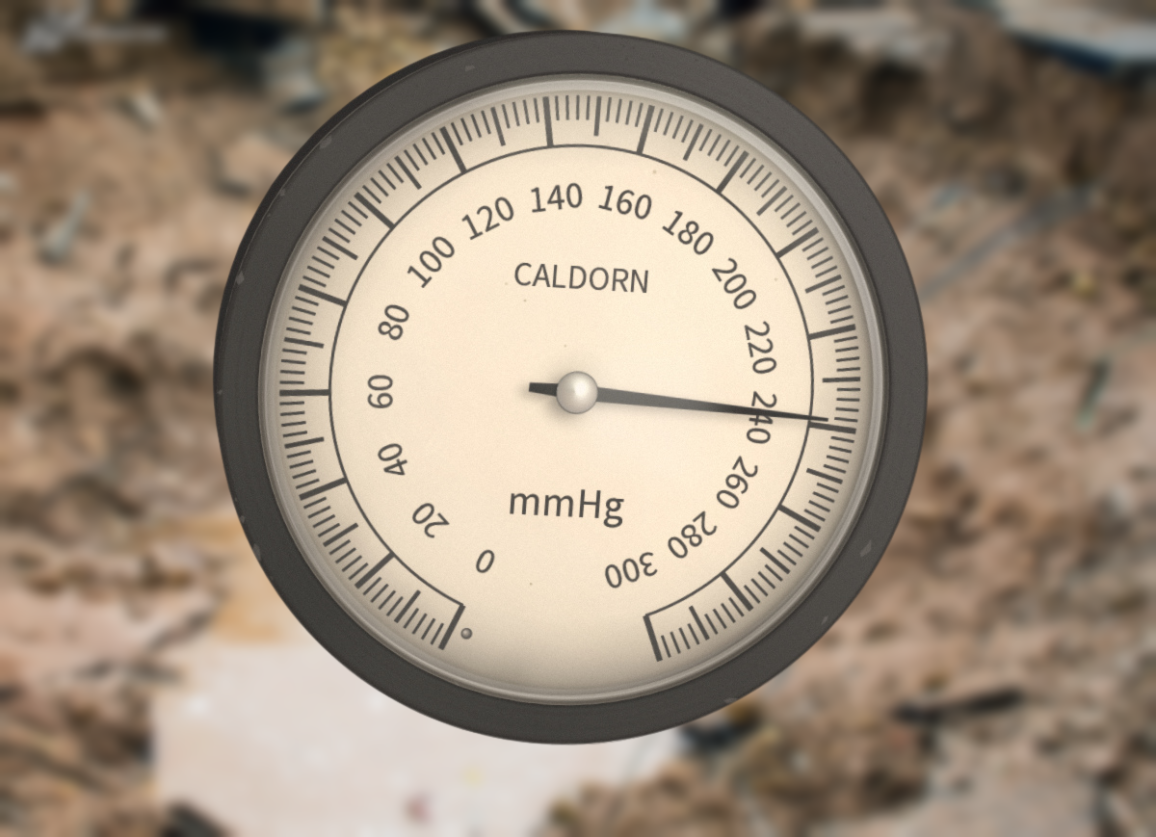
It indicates 238 mmHg
